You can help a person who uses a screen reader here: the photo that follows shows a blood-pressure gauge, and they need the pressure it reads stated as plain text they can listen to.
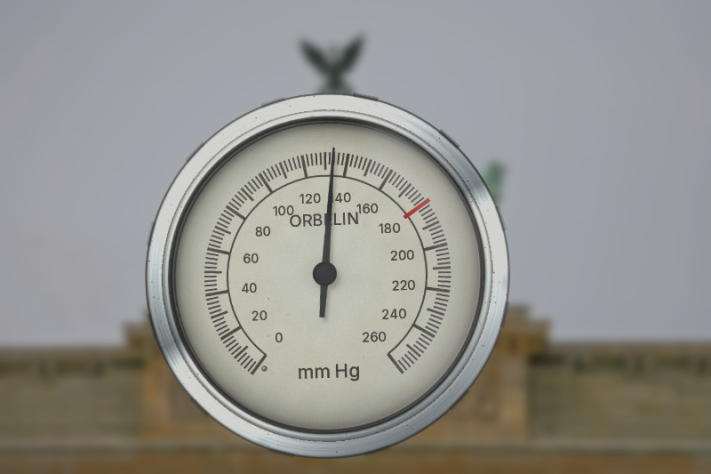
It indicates 134 mmHg
